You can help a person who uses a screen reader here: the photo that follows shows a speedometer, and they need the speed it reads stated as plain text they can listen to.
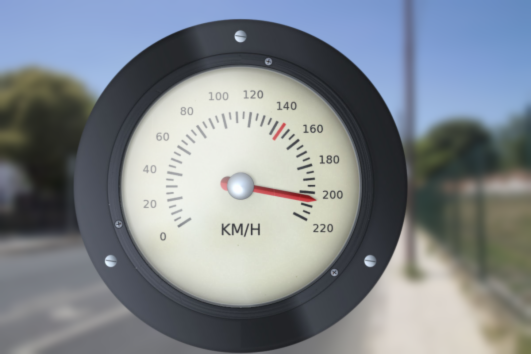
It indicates 205 km/h
